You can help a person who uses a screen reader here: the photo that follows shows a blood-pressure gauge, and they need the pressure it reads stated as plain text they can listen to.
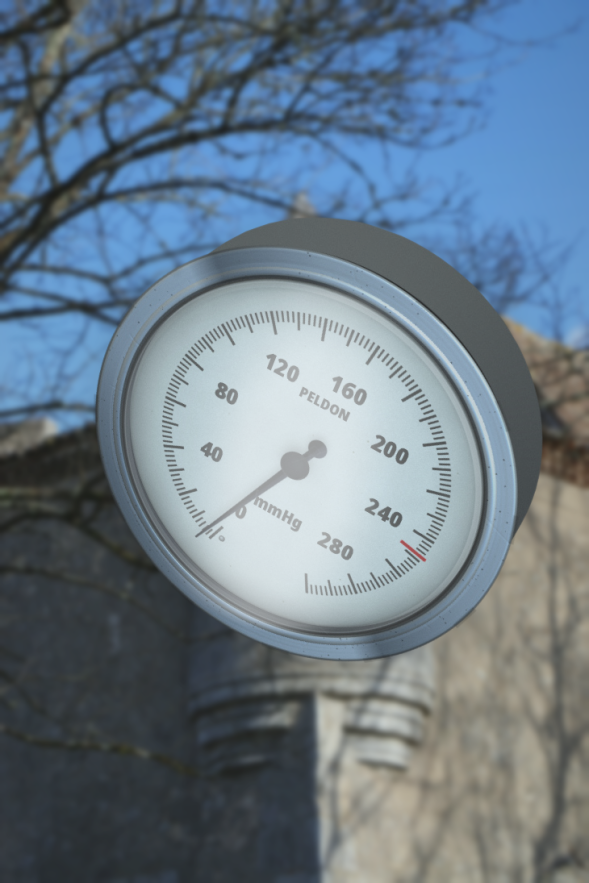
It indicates 4 mmHg
